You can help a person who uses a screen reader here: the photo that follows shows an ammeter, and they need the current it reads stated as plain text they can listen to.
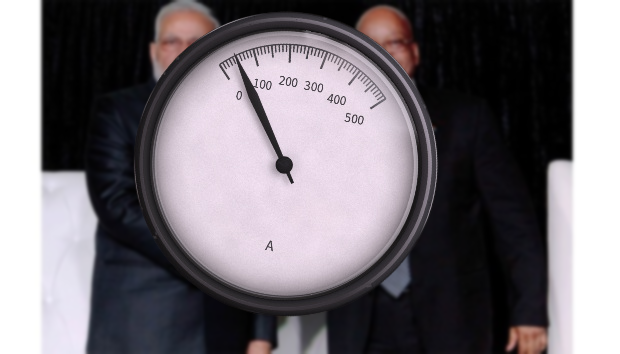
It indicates 50 A
